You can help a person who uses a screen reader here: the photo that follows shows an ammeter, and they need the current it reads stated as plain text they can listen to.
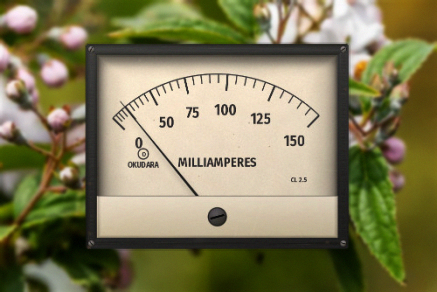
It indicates 25 mA
